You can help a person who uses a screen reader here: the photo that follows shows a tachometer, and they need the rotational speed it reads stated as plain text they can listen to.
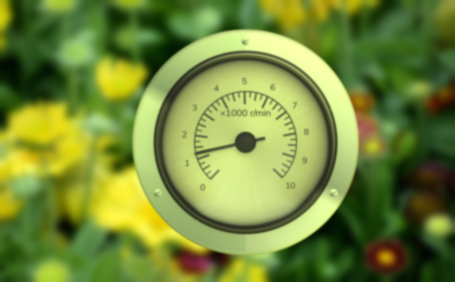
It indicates 1250 rpm
